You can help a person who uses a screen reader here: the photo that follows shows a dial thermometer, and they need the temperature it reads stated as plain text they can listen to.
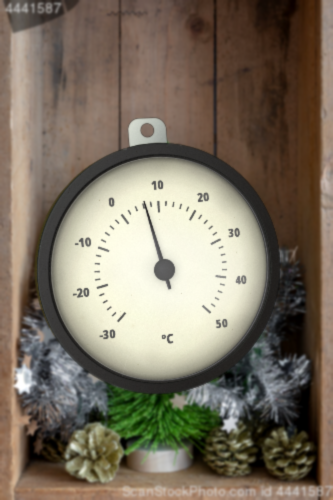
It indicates 6 °C
